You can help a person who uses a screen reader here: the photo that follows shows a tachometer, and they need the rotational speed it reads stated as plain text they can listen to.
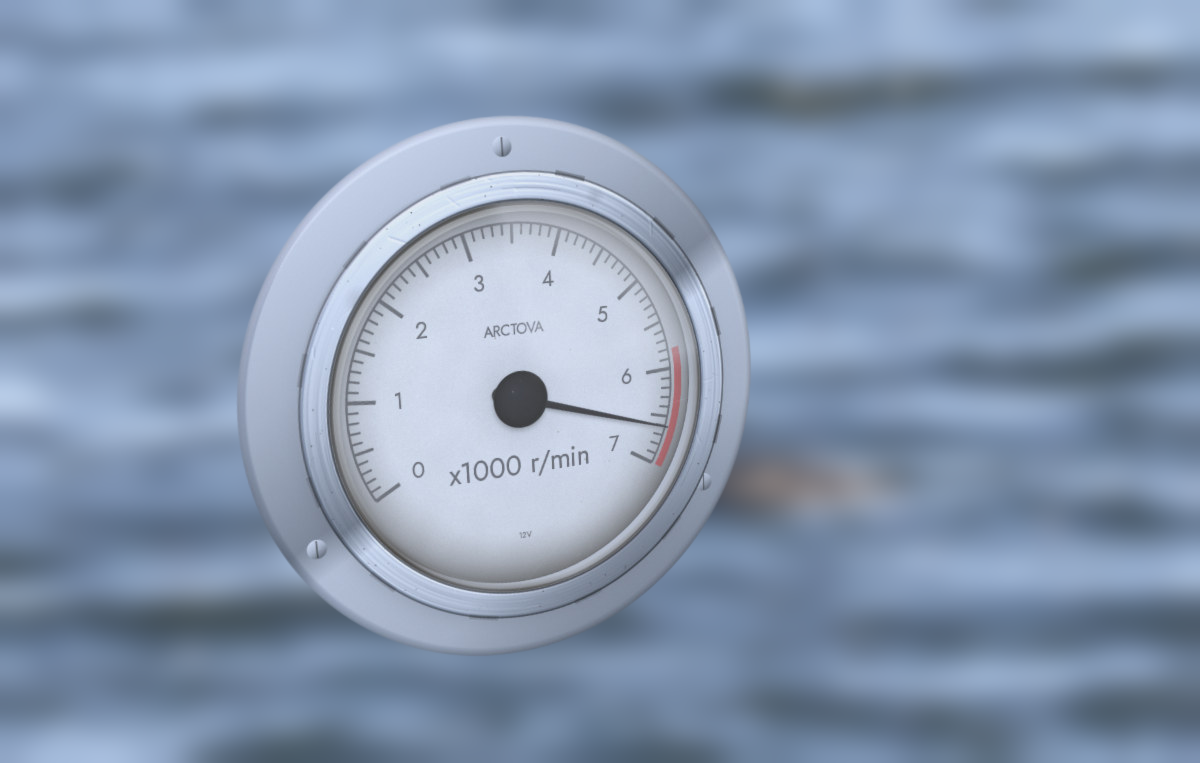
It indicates 6600 rpm
